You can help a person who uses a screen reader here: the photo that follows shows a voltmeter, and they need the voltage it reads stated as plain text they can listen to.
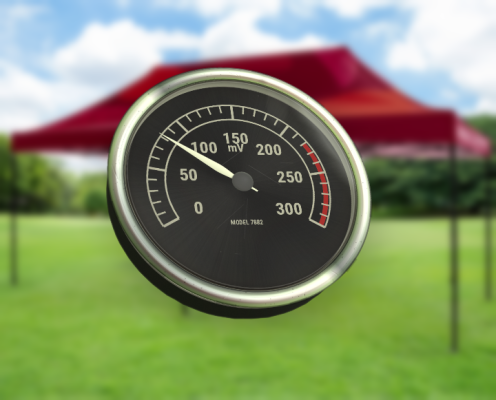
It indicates 80 mV
